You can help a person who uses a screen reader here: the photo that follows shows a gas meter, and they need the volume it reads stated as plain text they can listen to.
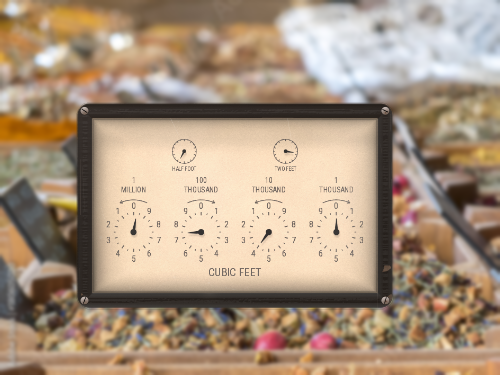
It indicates 974000 ft³
